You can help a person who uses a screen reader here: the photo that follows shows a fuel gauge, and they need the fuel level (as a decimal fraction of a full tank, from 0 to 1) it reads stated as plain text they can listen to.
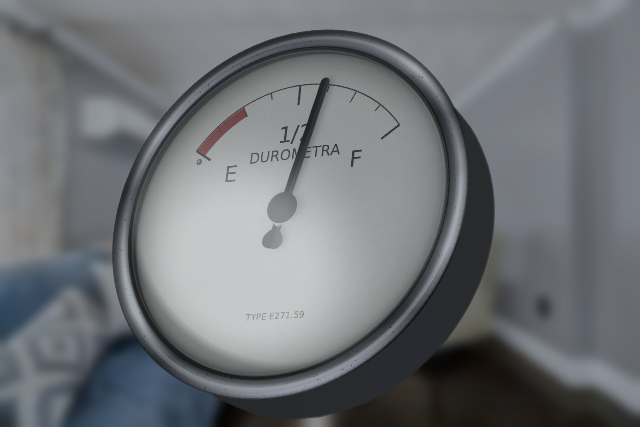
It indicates 0.625
